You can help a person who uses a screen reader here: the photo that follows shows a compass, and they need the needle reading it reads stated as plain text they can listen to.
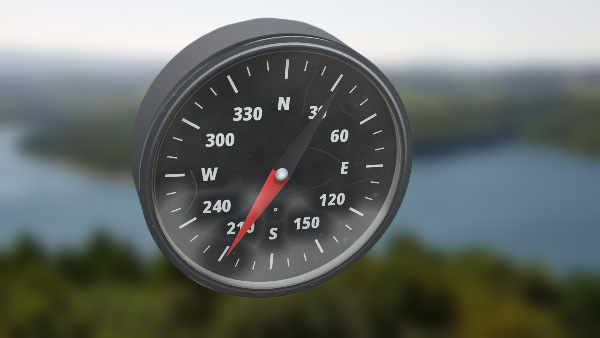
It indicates 210 °
